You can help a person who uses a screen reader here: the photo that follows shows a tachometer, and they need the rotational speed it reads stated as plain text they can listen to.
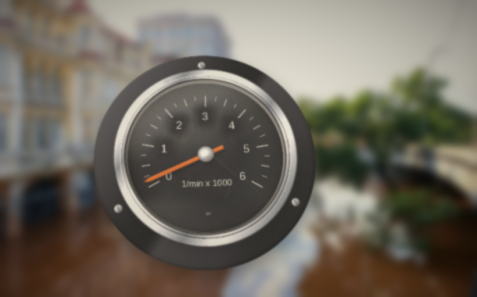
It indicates 125 rpm
